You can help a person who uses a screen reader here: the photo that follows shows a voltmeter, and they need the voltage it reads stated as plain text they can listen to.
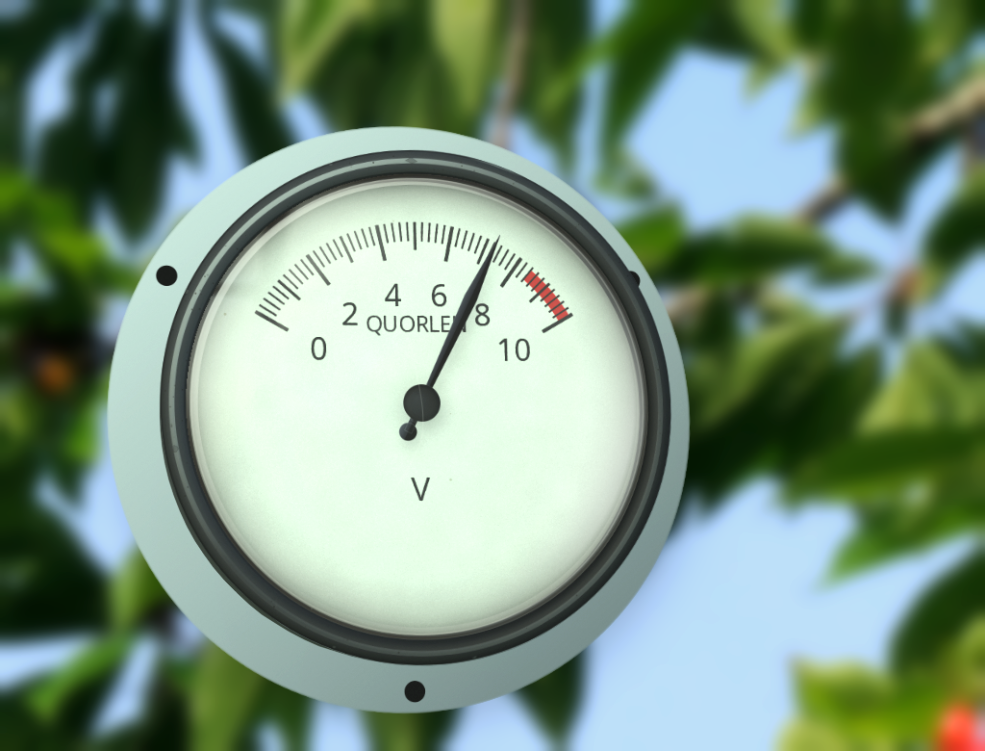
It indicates 7.2 V
